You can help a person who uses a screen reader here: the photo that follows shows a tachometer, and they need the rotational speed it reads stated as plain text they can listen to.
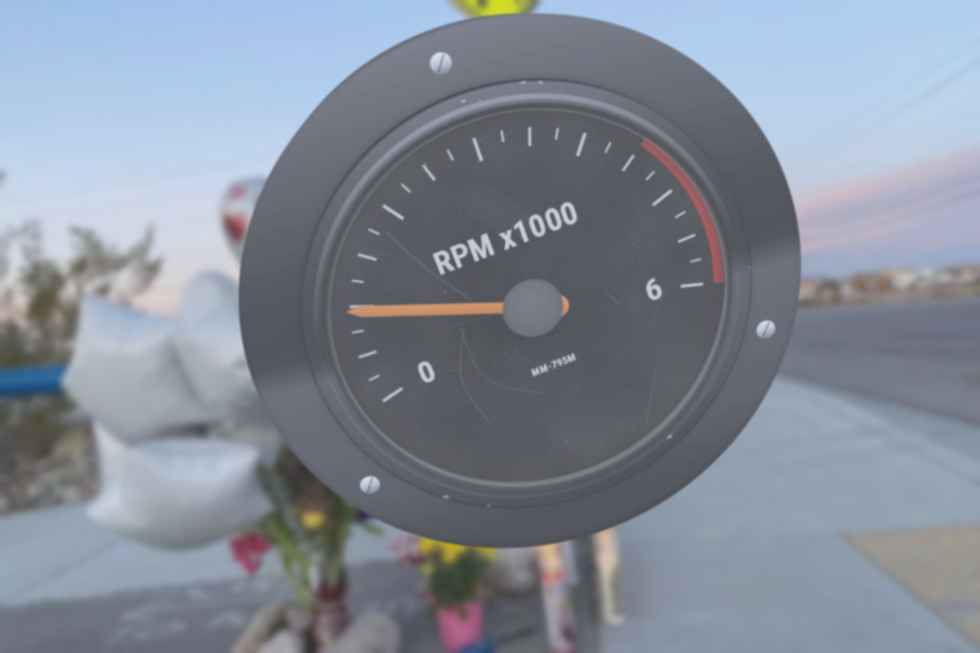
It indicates 1000 rpm
